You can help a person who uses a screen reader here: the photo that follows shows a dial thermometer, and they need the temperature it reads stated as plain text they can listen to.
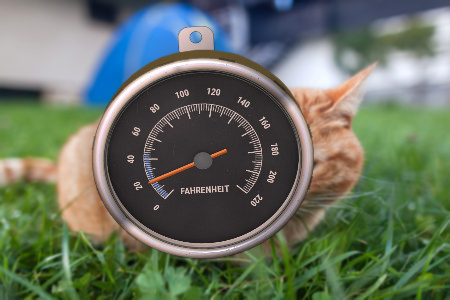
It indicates 20 °F
